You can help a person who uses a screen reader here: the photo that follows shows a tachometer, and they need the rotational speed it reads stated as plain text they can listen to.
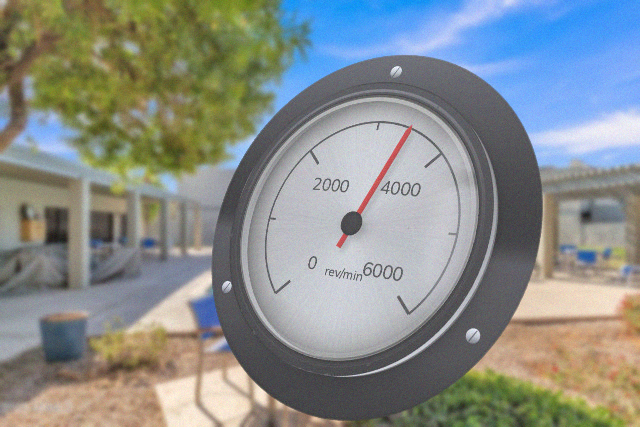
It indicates 3500 rpm
